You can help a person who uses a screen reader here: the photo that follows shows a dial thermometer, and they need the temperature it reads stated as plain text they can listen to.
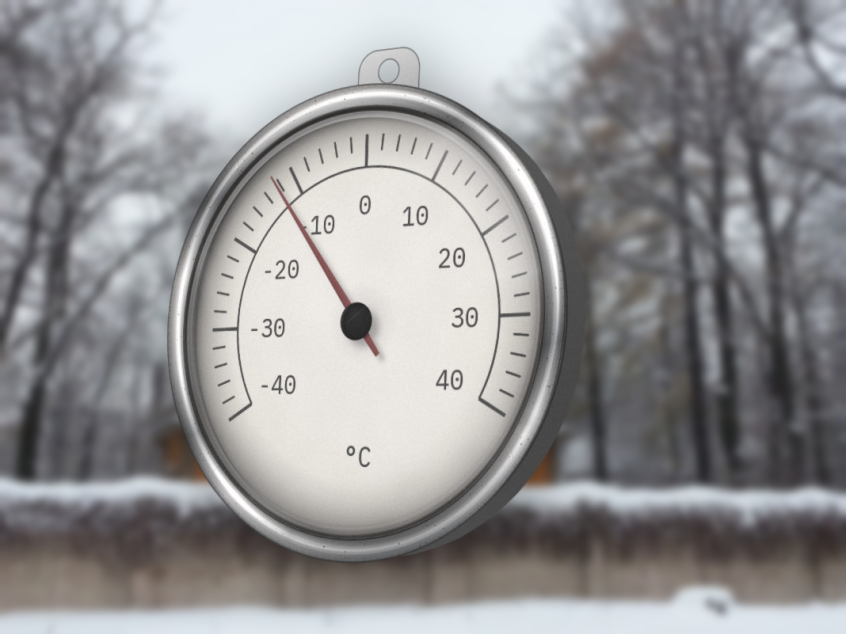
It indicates -12 °C
